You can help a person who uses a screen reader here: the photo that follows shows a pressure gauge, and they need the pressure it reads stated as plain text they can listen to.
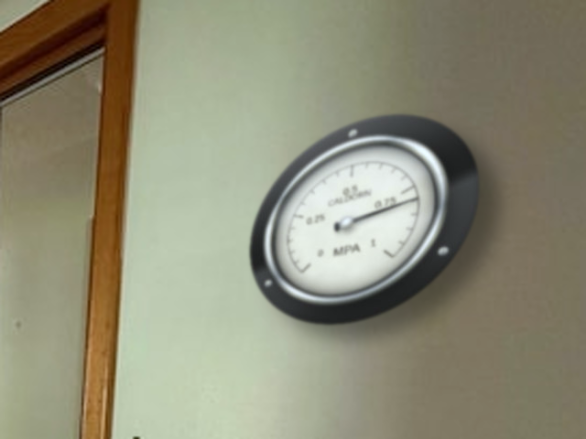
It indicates 0.8 MPa
